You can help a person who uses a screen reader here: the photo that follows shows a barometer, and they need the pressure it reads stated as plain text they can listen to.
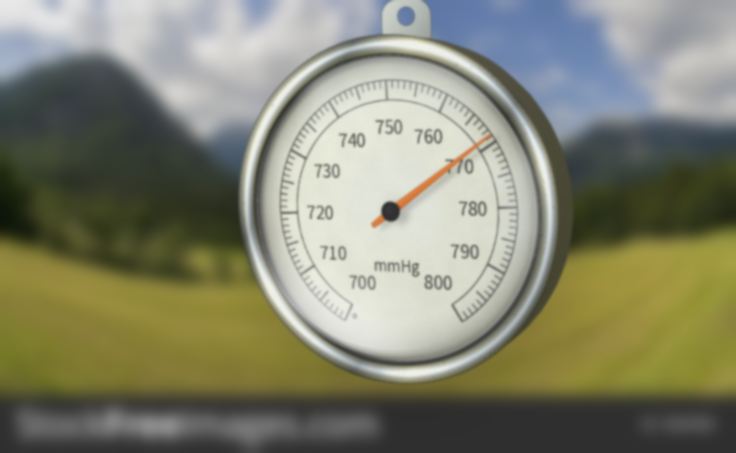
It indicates 769 mmHg
